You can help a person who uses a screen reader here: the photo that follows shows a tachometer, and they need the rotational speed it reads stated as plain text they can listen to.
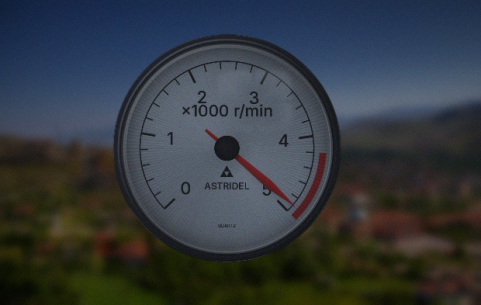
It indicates 4900 rpm
